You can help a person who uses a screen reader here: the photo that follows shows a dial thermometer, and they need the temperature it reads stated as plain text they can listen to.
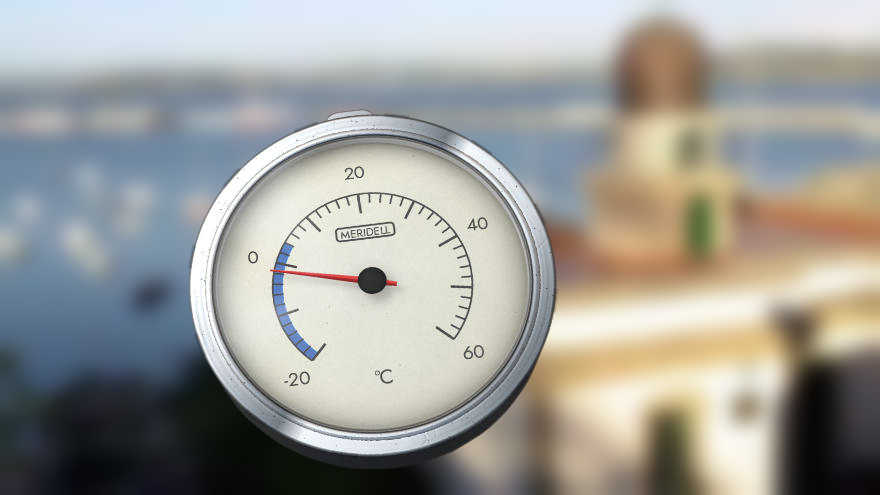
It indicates -2 °C
